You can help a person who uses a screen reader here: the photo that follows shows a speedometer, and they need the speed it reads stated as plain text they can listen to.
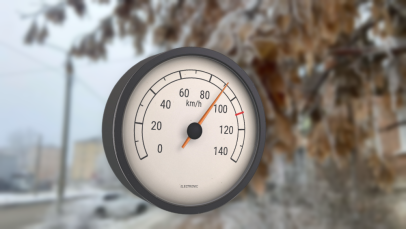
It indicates 90 km/h
